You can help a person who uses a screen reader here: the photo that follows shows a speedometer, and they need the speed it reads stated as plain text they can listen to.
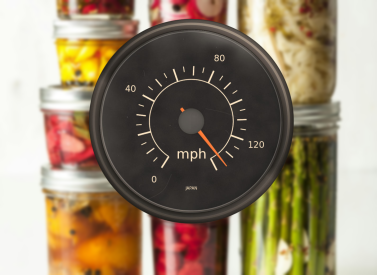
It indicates 135 mph
